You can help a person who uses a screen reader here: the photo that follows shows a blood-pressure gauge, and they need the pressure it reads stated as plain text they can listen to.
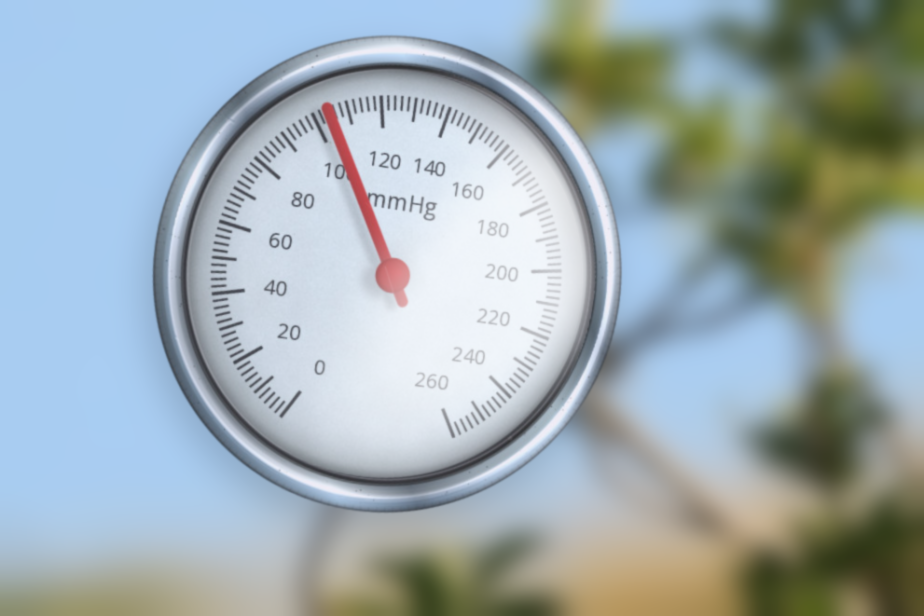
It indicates 104 mmHg
